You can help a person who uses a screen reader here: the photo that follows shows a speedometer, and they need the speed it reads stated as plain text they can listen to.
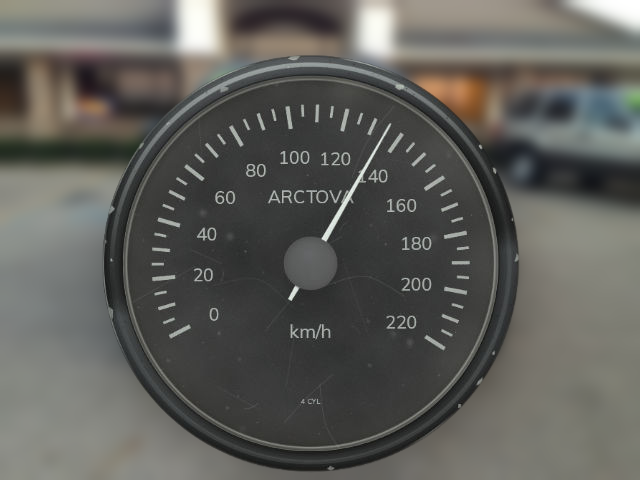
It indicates 135 km/h
